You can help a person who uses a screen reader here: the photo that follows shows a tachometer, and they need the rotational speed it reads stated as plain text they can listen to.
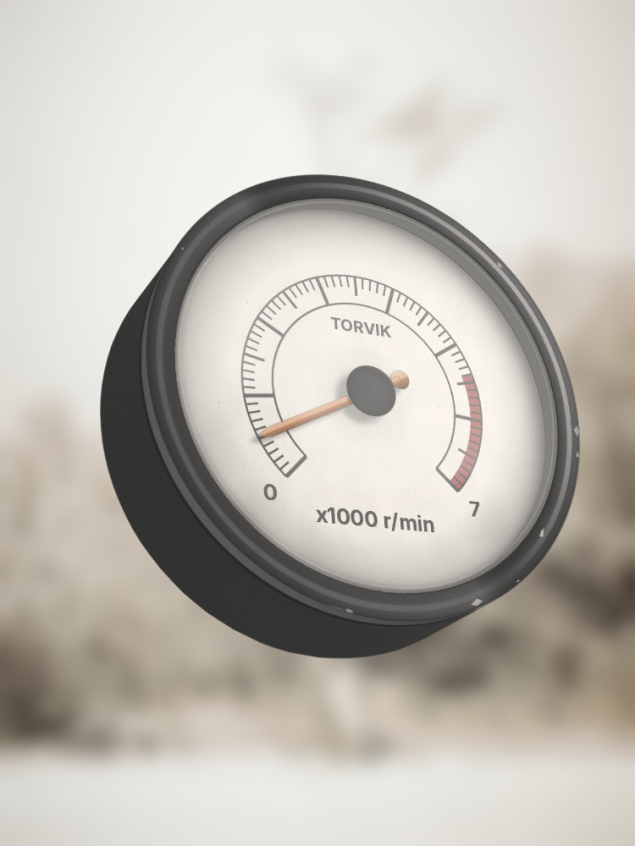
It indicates 500 rpm
